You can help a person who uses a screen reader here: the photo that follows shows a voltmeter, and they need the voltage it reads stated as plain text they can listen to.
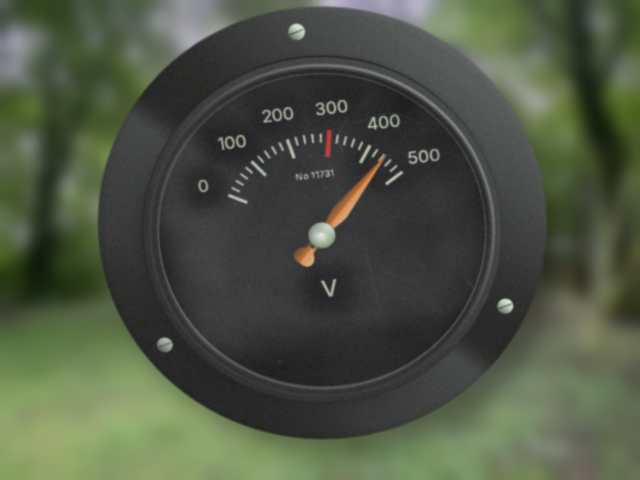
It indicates 440 V
